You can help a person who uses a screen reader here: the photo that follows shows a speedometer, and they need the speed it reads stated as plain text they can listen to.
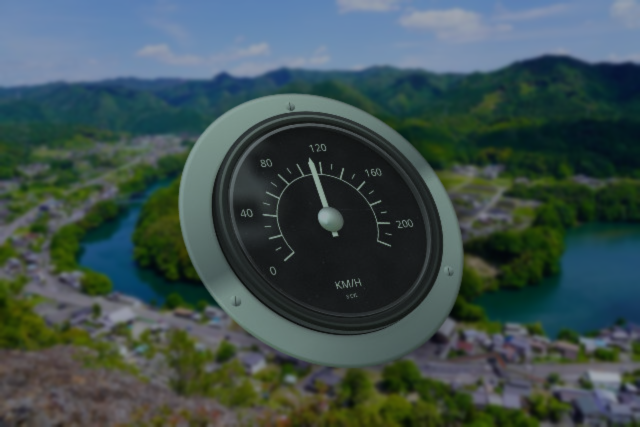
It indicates 110 km/h
